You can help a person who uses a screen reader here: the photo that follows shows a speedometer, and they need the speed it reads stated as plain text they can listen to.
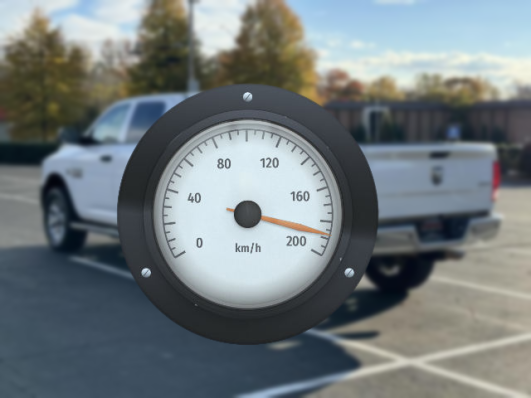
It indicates 187.5 km/h
